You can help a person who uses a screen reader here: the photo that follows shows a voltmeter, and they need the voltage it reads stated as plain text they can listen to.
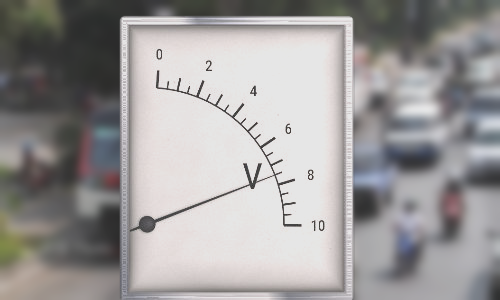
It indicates 7.5 V
